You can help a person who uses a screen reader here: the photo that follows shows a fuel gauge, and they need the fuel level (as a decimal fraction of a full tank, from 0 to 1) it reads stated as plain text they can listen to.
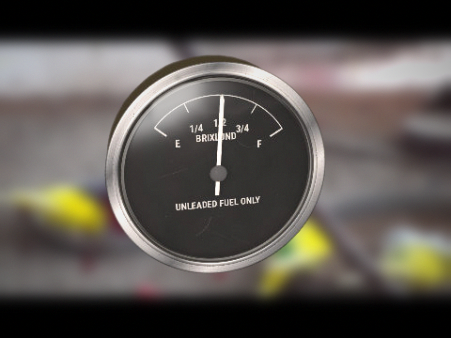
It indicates 0.5
